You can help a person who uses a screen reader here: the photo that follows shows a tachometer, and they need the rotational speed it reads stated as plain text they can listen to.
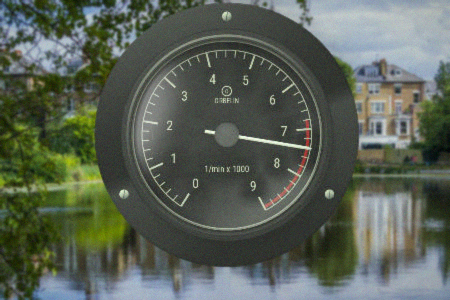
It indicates 7400 rpm
